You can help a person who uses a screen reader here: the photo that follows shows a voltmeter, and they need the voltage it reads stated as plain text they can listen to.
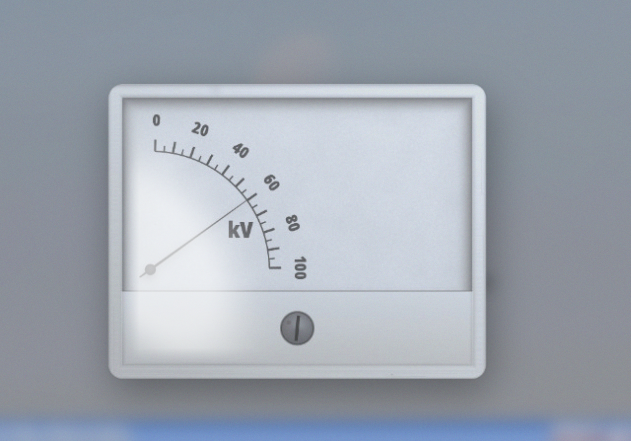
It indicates 60 kV
